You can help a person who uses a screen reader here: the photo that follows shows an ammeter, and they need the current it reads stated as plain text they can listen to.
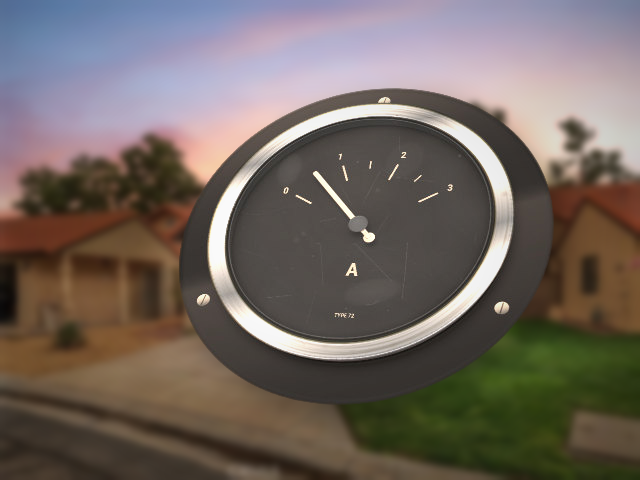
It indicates 0.5 A
